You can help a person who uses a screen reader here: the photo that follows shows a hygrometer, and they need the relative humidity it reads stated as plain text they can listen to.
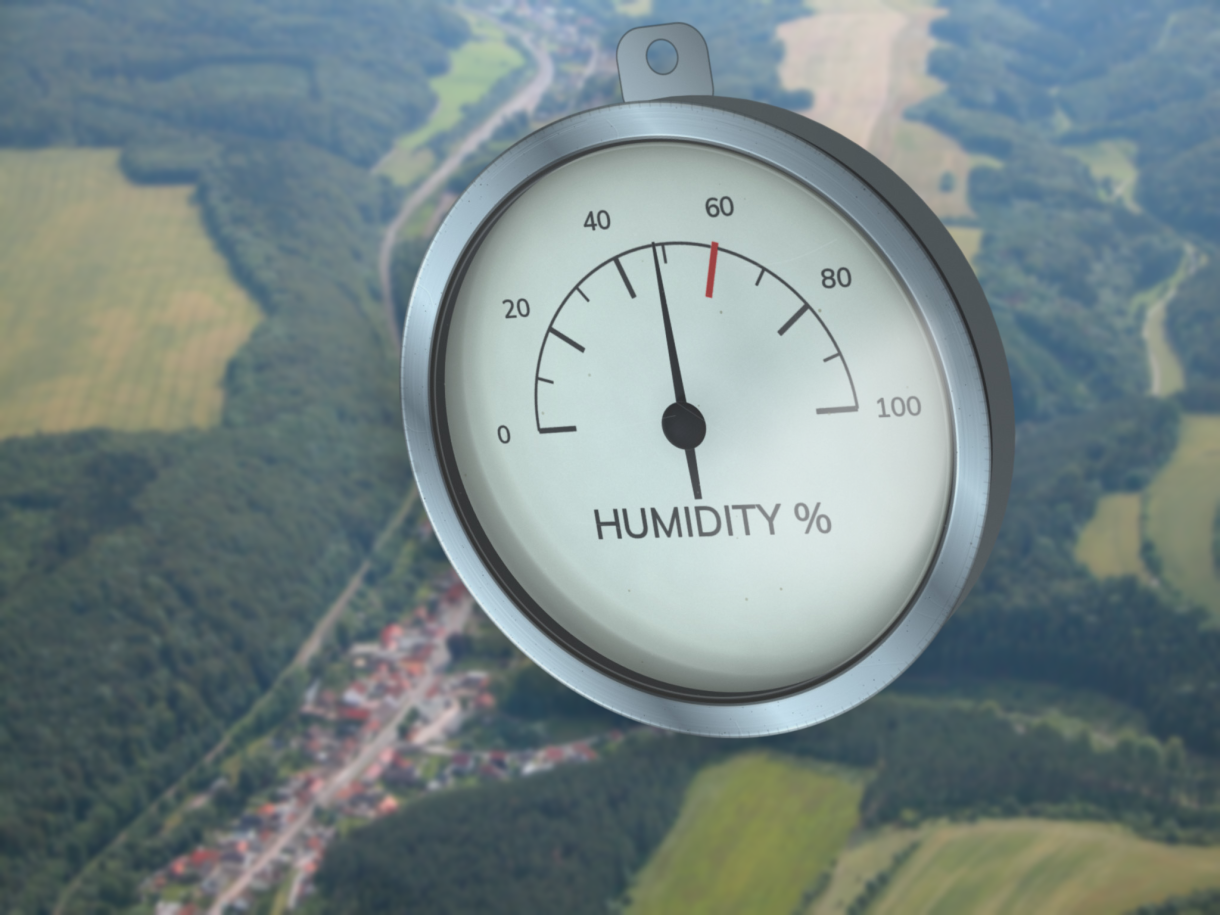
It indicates 50 %
